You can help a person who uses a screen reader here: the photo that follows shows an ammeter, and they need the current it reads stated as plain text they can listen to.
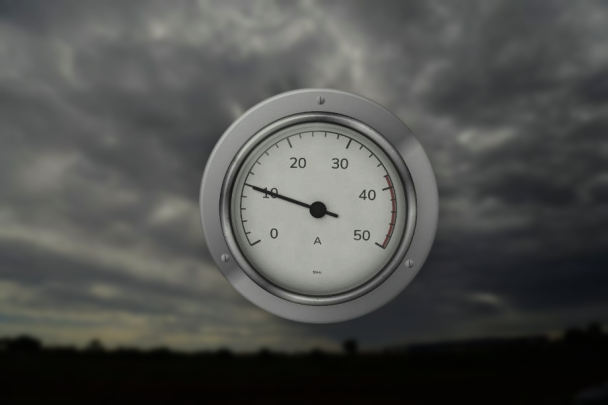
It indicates 10 A
